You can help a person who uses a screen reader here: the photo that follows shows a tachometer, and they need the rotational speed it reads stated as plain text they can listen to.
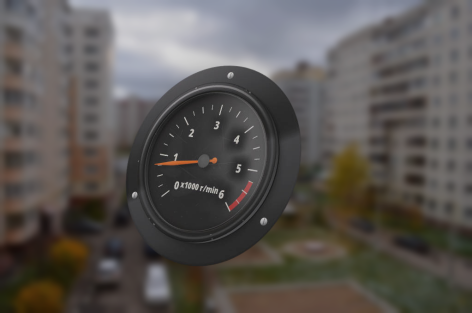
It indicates 750 rpm
